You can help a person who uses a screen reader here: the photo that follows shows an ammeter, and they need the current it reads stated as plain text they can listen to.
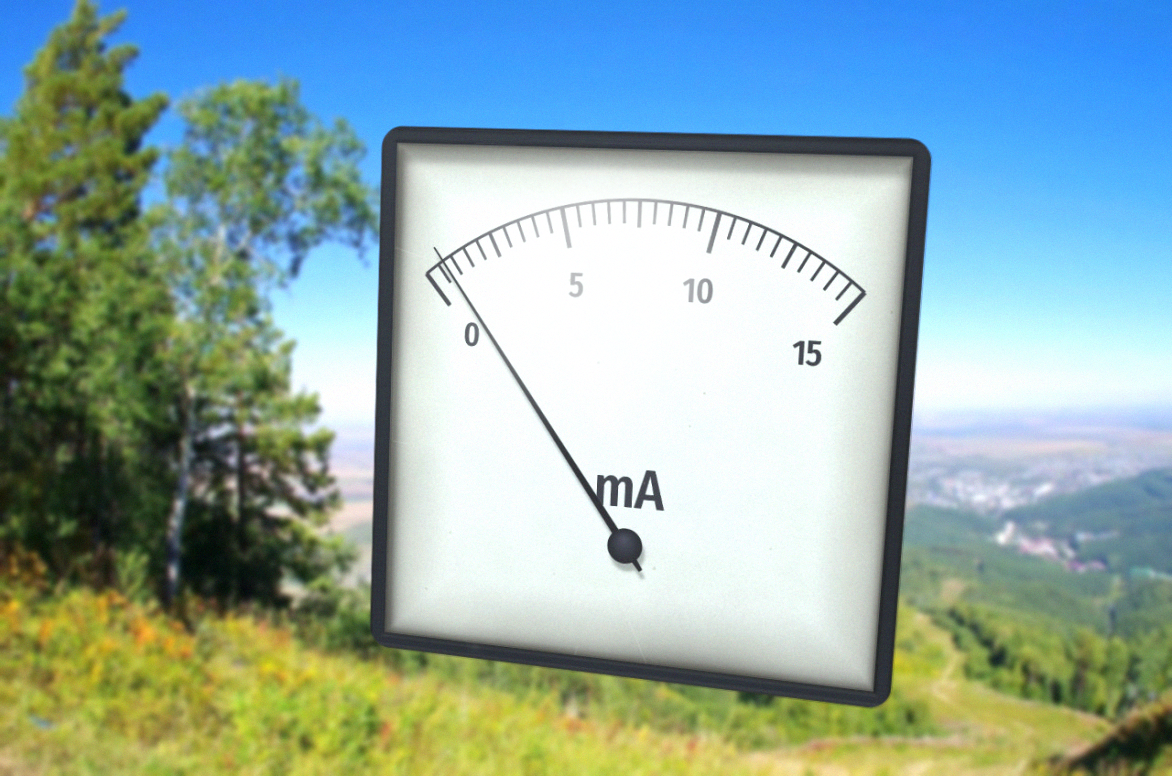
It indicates 0.75 mA
